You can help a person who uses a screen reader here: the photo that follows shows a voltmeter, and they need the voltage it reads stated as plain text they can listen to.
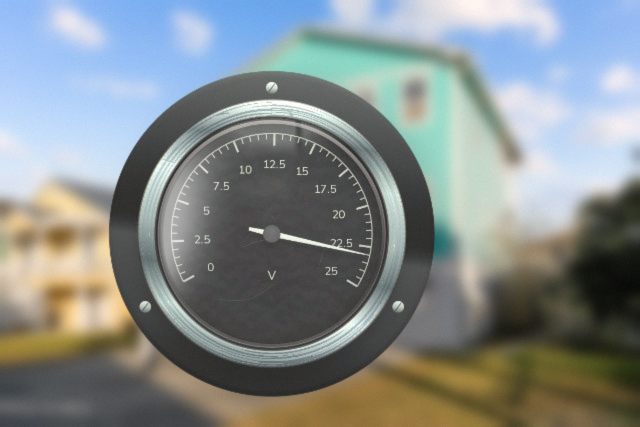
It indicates 23 V
